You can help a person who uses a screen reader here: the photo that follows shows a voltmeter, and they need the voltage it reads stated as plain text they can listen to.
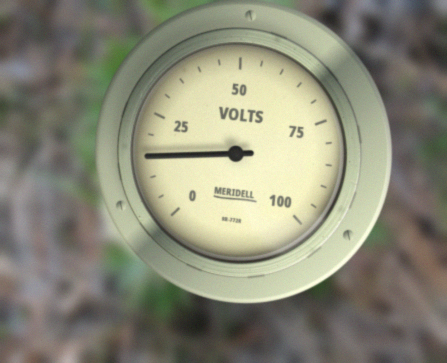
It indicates 15 V
